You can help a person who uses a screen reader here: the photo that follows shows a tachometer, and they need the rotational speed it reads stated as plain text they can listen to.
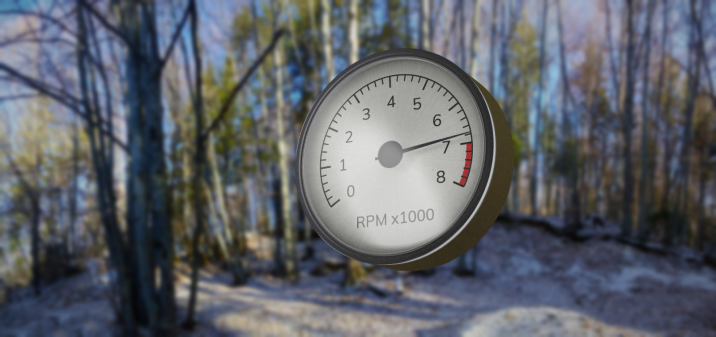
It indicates 6800 rpm
